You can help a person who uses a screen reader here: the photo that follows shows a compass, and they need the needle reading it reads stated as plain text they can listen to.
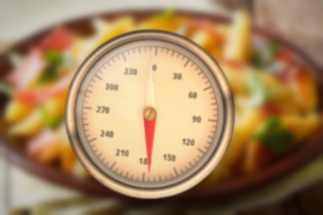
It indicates 175 °
